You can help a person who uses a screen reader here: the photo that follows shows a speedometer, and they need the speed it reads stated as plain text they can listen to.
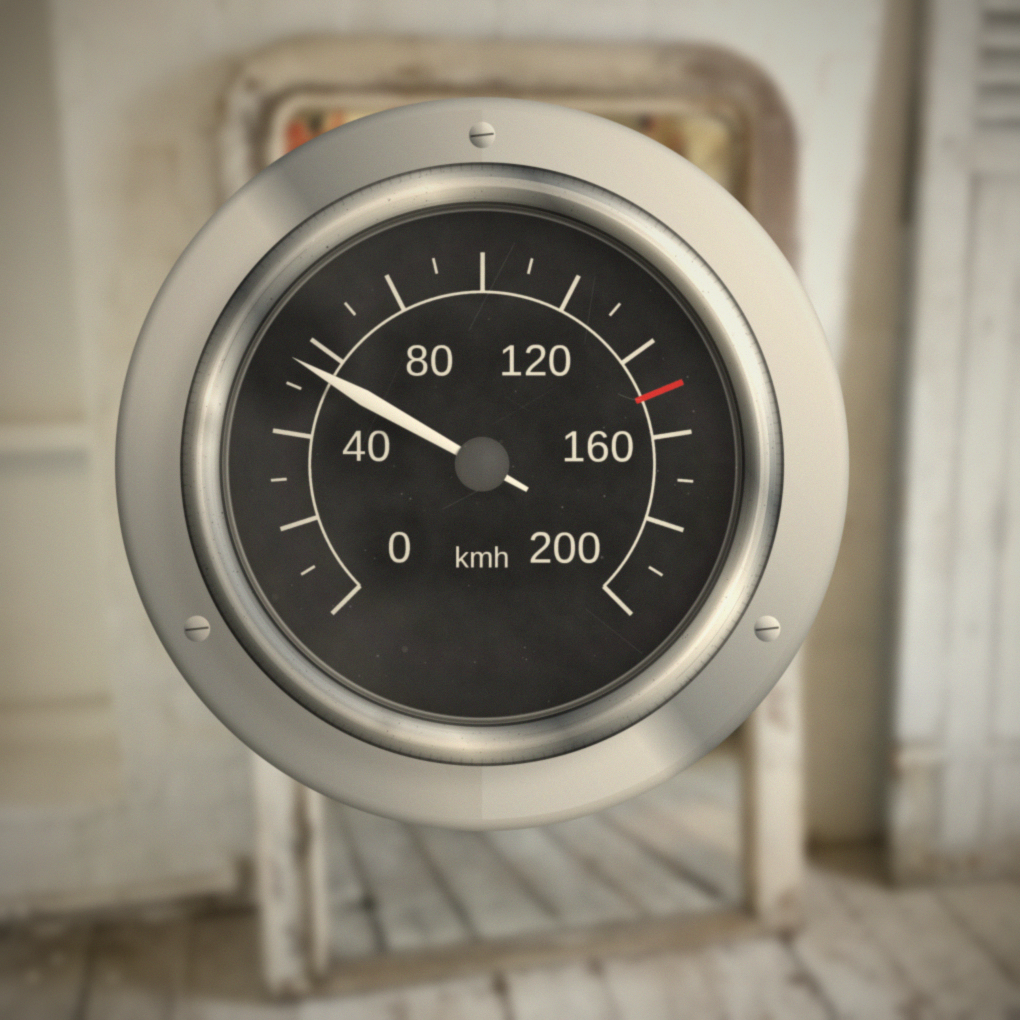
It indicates 55 km/h
